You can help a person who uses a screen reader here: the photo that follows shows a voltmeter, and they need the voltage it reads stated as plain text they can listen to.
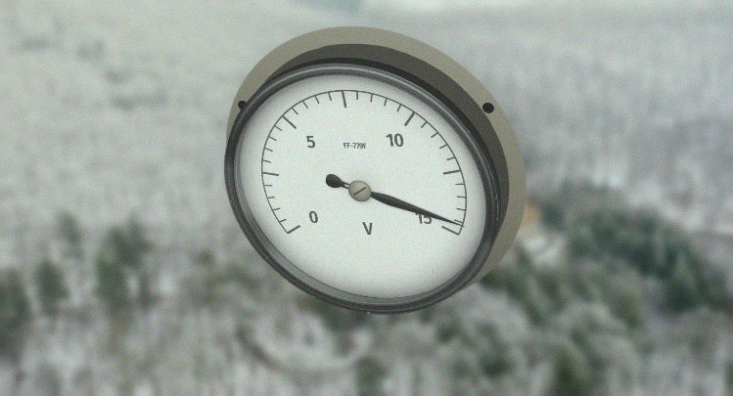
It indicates 14.5 V
